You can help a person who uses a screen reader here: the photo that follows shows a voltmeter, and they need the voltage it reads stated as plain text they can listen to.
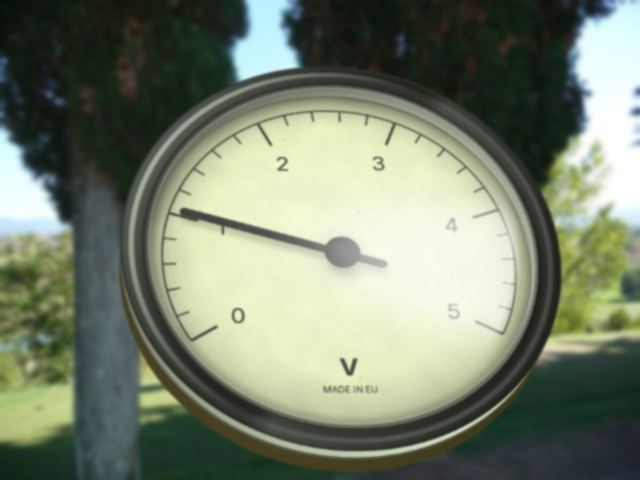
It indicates 1 V
